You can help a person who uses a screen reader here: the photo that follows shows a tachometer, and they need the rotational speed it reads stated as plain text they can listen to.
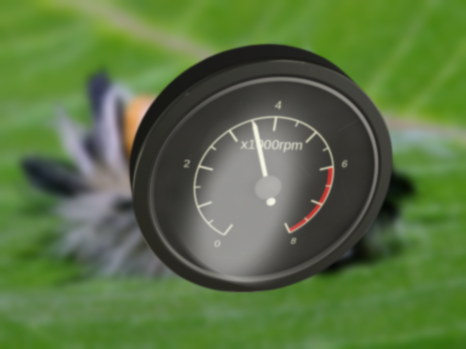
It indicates 3500 rpm
